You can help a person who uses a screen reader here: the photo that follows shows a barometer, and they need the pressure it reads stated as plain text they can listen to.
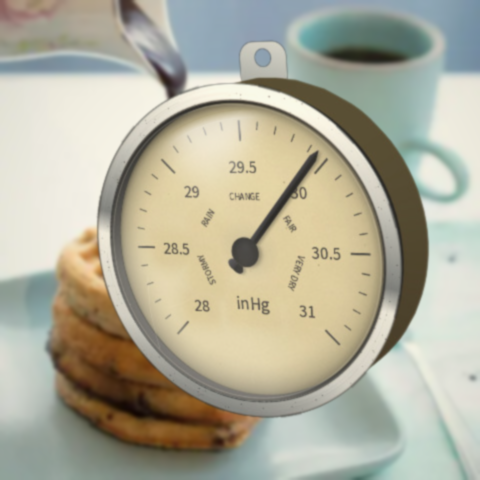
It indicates 29.95 inHg
